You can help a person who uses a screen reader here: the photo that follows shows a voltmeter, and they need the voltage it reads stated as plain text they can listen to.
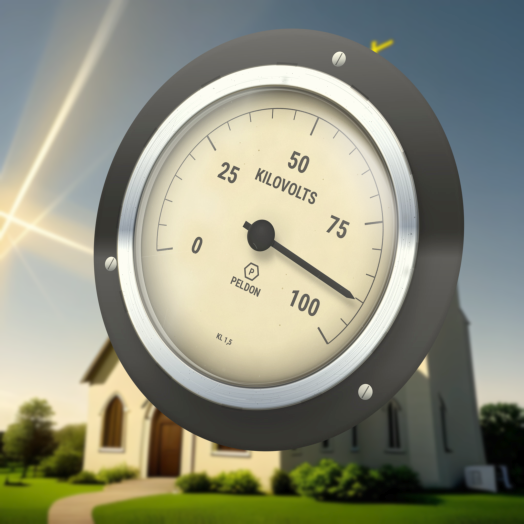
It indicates 90 kV
